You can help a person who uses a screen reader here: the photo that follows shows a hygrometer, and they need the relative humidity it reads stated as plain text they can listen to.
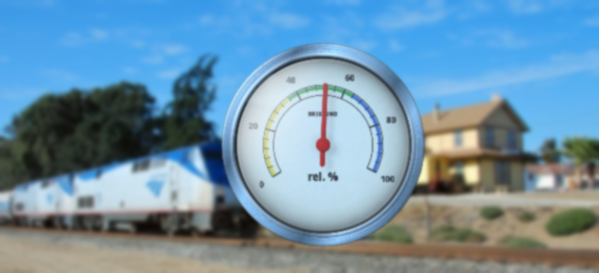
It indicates 52 %
